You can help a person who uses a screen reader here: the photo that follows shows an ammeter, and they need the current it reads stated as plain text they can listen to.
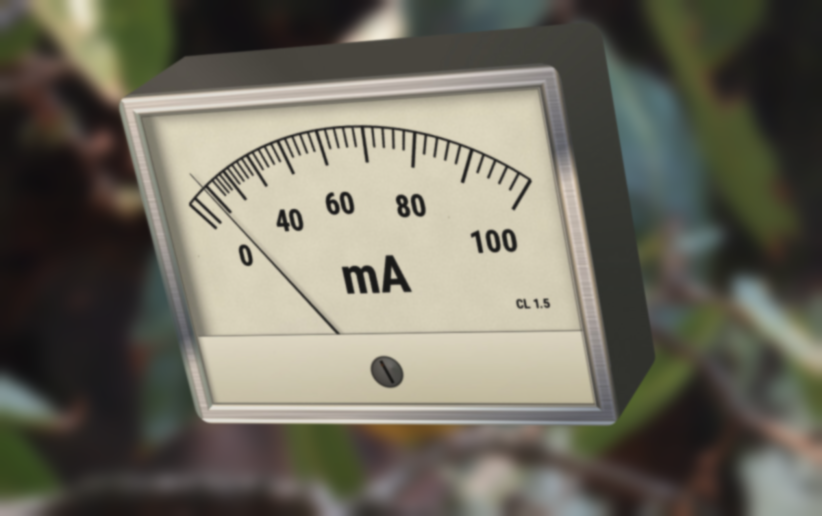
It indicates 20 mA
